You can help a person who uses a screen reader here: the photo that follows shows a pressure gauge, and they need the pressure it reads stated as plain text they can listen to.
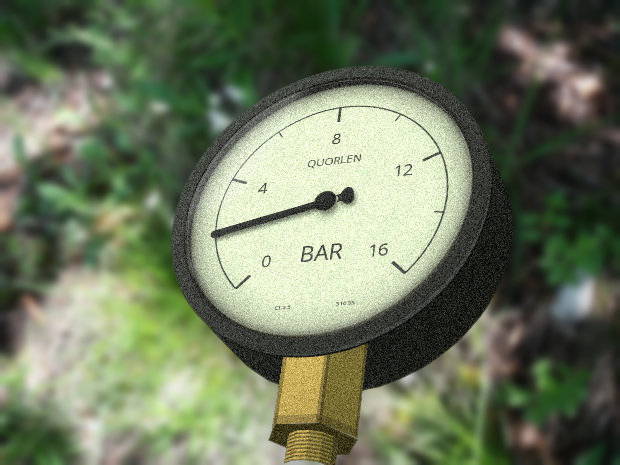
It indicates 2 bar
